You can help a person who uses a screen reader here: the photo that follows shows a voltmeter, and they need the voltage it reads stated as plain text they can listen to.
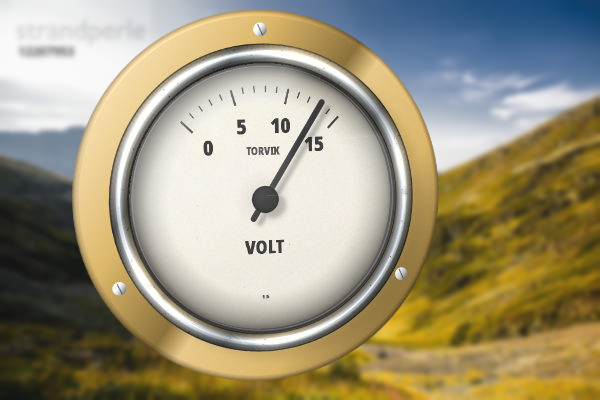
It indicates 13 V
